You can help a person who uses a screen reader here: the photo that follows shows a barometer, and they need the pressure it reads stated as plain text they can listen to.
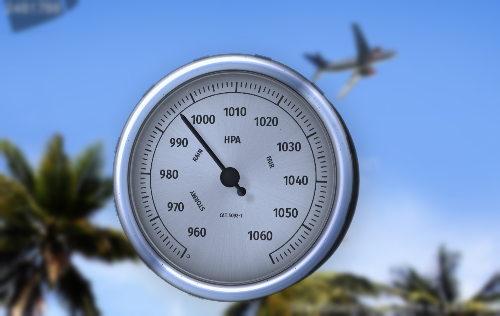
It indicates 996 hPa
